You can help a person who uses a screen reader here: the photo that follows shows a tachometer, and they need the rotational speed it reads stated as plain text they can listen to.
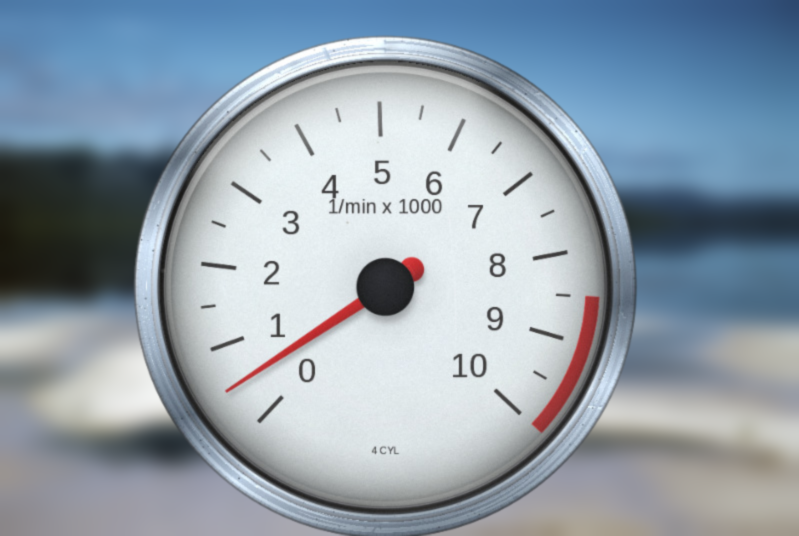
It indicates 500 rpm
